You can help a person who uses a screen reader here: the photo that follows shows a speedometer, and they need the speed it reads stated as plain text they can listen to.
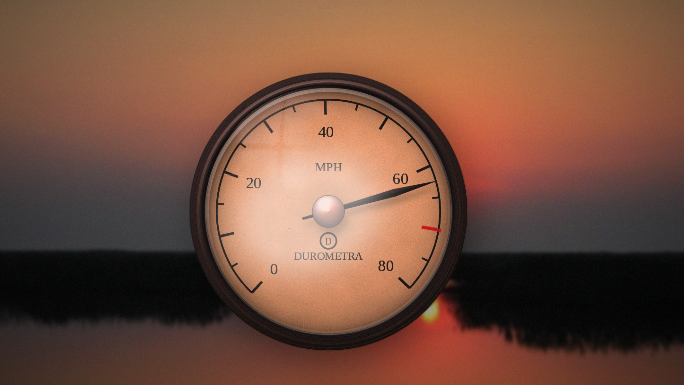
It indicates 62.5 mph
